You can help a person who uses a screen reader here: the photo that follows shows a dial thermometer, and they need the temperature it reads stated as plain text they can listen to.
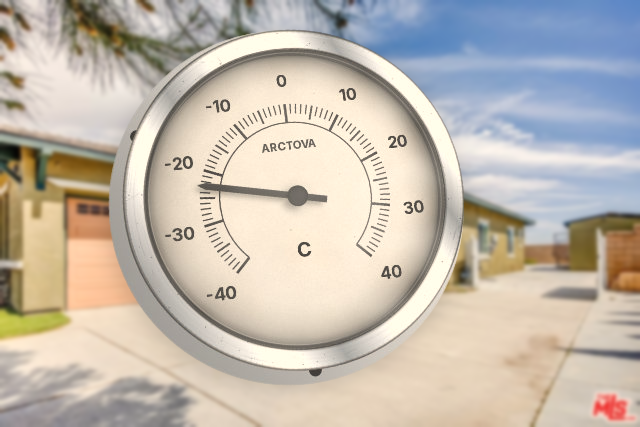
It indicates -23 °C
